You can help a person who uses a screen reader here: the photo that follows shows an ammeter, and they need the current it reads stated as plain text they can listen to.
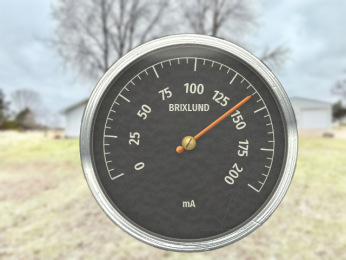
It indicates 140 mA
